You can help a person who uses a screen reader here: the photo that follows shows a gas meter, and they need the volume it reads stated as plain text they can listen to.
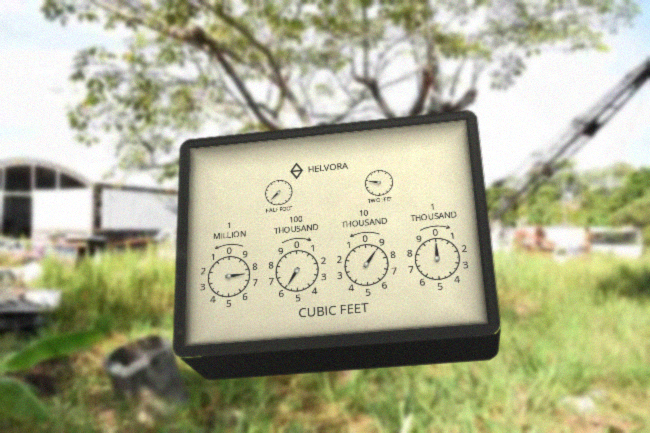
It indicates 759000 ft³
